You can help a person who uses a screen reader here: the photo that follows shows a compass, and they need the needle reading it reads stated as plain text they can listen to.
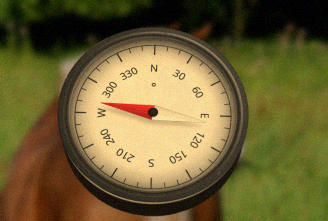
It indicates 280 °
